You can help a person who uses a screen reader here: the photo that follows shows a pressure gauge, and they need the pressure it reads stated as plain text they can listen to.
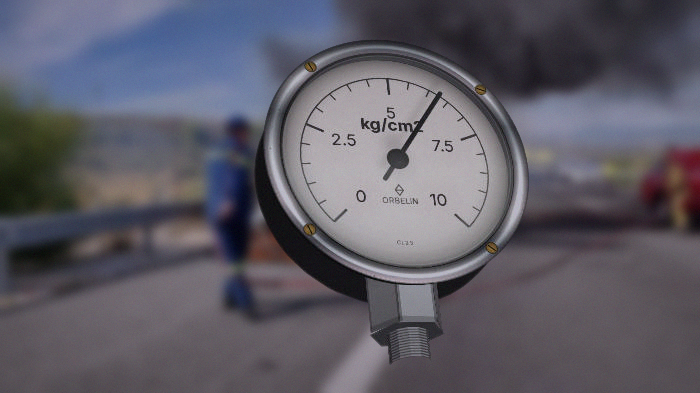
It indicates 6.25 kg/cm²
